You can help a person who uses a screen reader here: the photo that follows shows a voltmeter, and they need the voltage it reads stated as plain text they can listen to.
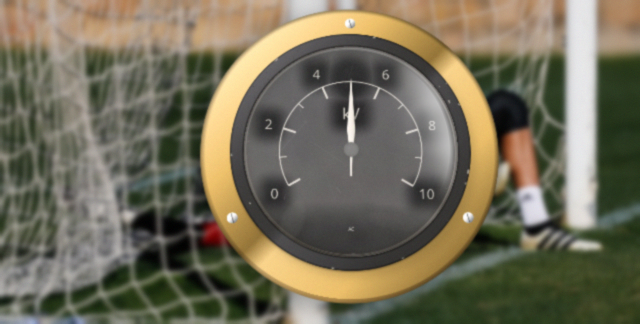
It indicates 5 kV
